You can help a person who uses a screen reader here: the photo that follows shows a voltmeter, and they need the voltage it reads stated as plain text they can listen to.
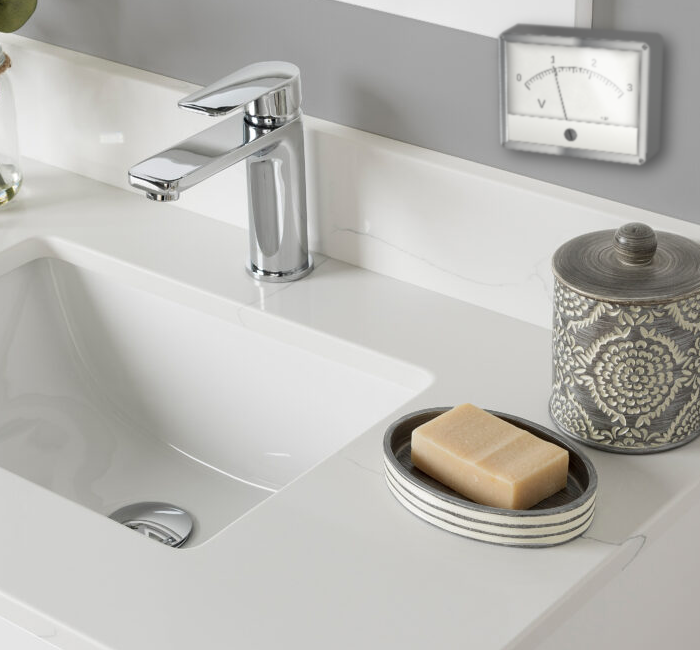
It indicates 1 V
